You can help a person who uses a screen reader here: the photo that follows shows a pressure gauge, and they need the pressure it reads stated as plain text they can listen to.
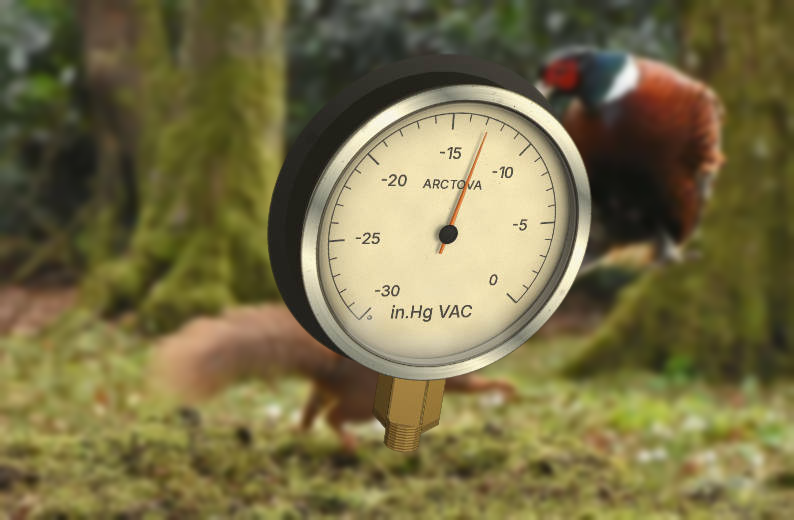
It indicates -13 inHg
